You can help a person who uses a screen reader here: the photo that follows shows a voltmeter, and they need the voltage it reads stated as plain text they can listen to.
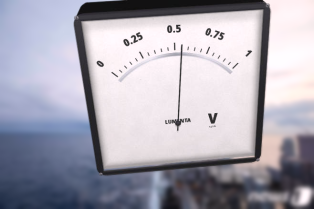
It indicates 0.55 V
